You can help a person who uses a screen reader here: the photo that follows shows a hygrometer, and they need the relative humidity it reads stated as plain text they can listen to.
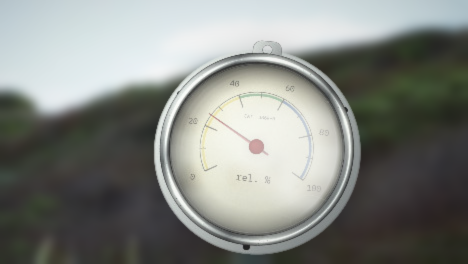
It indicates 25 %
